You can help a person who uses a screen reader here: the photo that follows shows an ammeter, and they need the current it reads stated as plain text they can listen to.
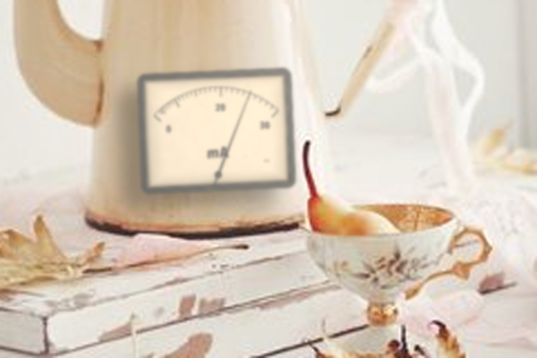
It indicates 25 mA
